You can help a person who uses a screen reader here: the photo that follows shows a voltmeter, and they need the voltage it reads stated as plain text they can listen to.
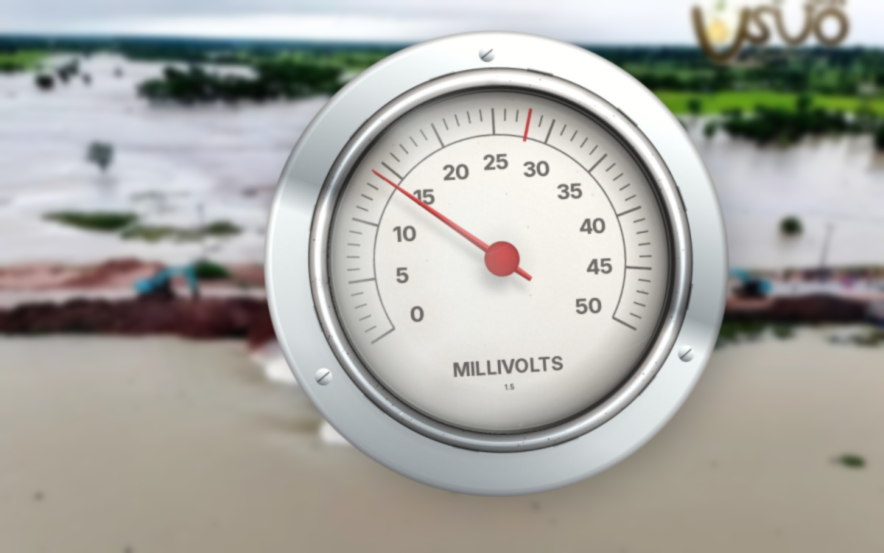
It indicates 14 mV
